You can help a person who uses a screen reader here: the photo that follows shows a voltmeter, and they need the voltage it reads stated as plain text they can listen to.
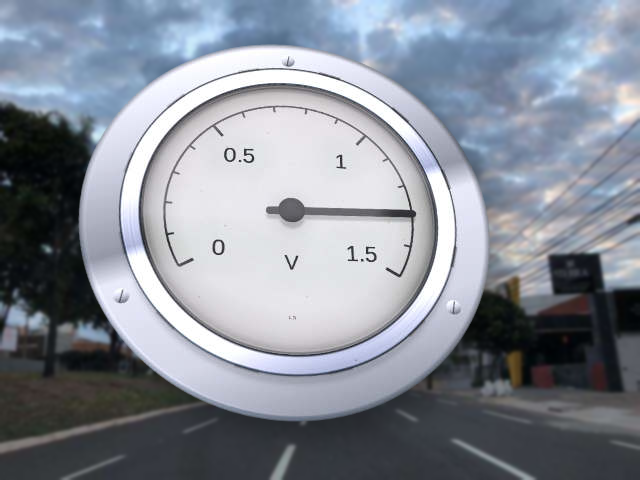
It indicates 1.3 V
